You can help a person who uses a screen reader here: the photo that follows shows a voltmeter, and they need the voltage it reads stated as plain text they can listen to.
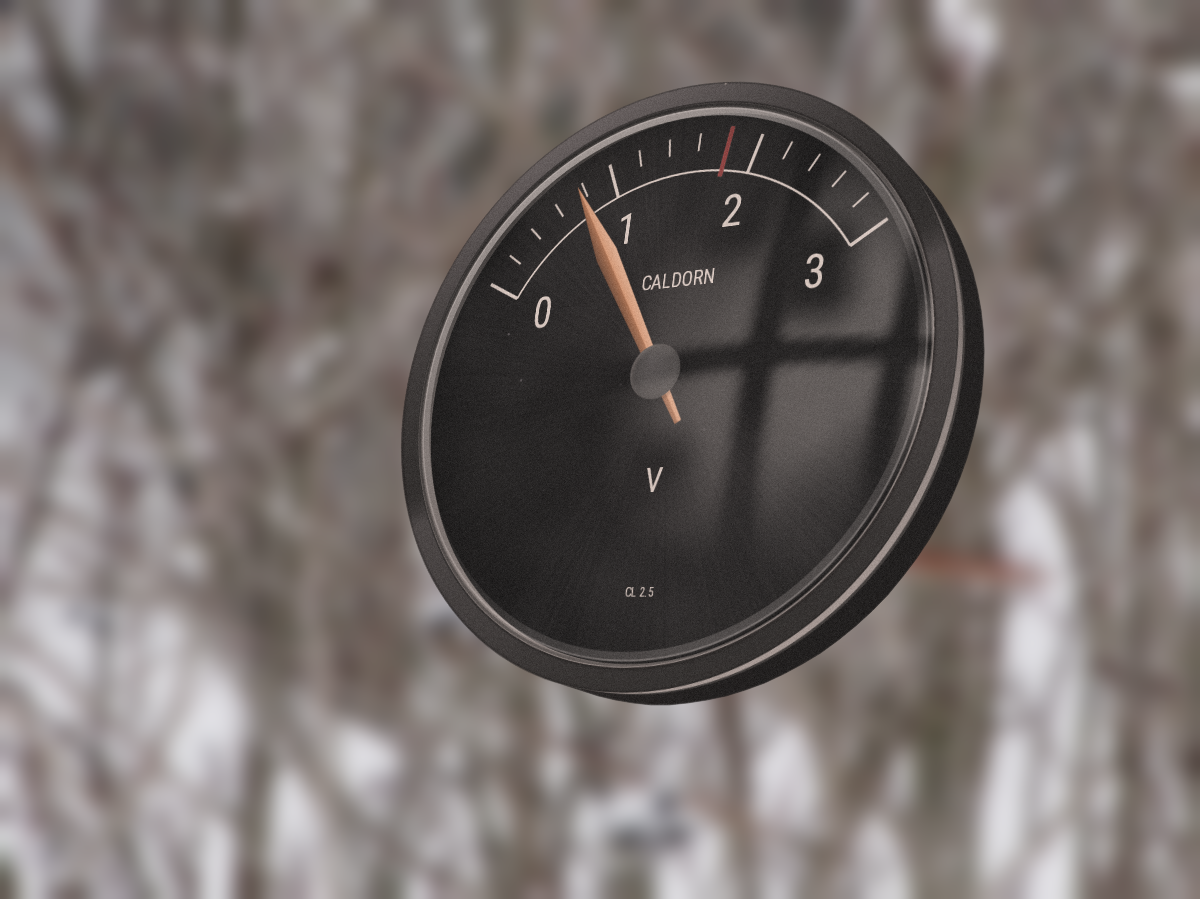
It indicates 0.8 V
